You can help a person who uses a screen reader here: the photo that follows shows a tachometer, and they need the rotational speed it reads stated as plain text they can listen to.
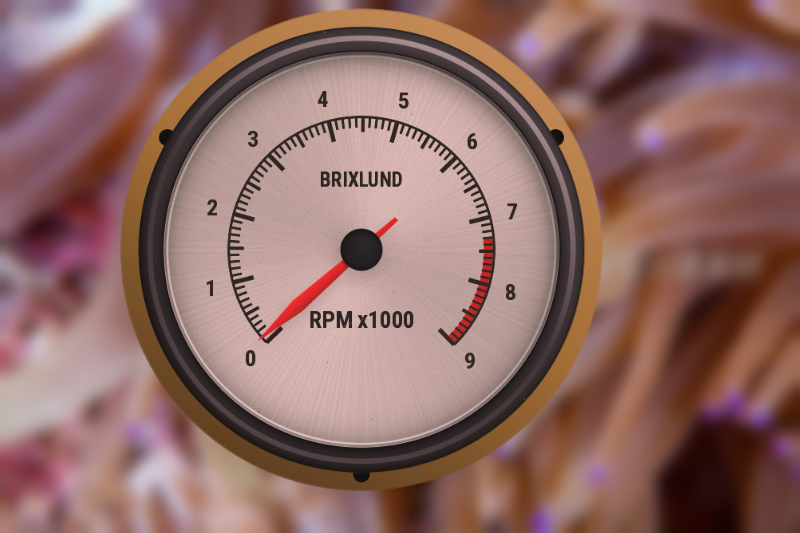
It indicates 100 rpm
